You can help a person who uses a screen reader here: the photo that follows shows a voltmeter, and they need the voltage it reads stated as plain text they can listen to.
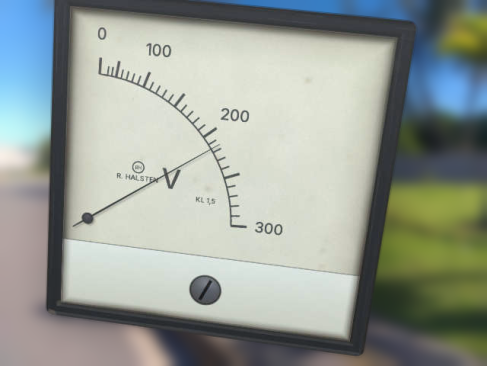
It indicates 215 V
